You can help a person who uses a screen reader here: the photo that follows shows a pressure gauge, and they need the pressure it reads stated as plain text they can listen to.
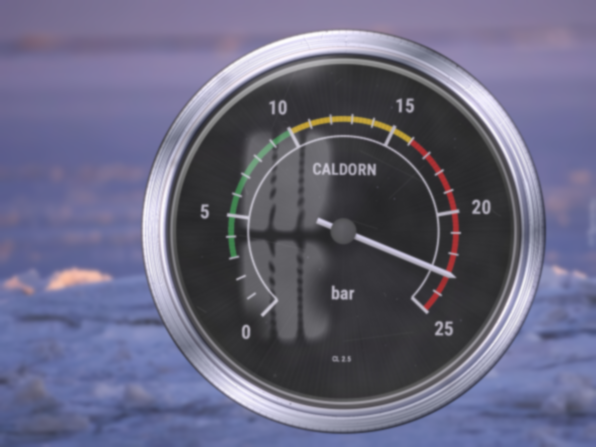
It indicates 23 bar
